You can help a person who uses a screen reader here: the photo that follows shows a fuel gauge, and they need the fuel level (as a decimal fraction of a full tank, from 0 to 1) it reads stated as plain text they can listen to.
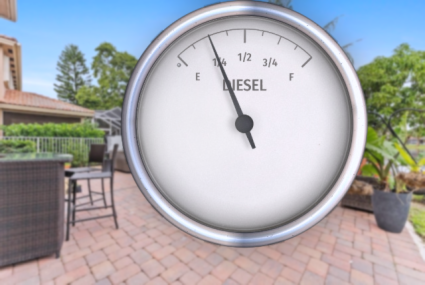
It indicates 0.25
